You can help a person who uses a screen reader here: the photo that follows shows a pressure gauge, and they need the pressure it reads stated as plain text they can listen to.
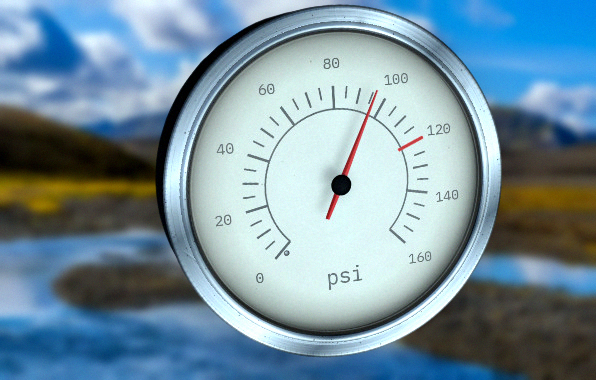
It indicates 95 psi
